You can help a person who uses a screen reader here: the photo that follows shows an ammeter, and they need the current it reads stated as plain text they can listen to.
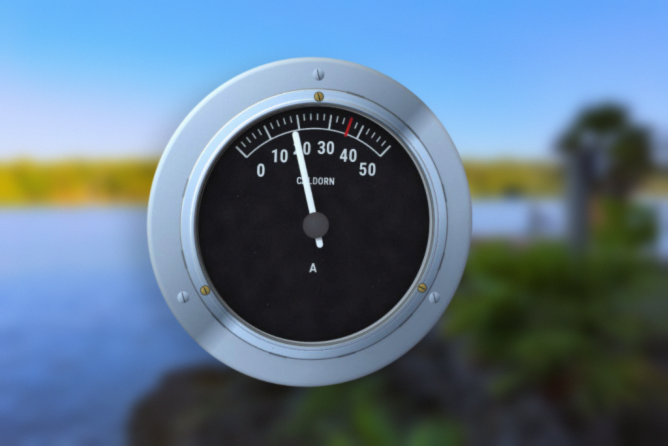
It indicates 18 A
